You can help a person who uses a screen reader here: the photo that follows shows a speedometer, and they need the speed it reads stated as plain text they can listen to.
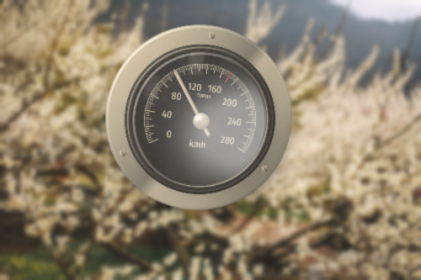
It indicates 100 km/h
